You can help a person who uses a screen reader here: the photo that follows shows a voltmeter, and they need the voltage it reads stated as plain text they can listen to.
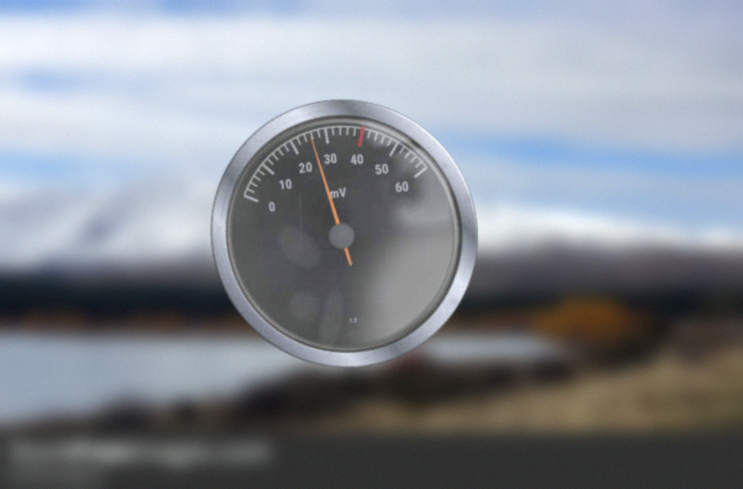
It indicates 26 mV
